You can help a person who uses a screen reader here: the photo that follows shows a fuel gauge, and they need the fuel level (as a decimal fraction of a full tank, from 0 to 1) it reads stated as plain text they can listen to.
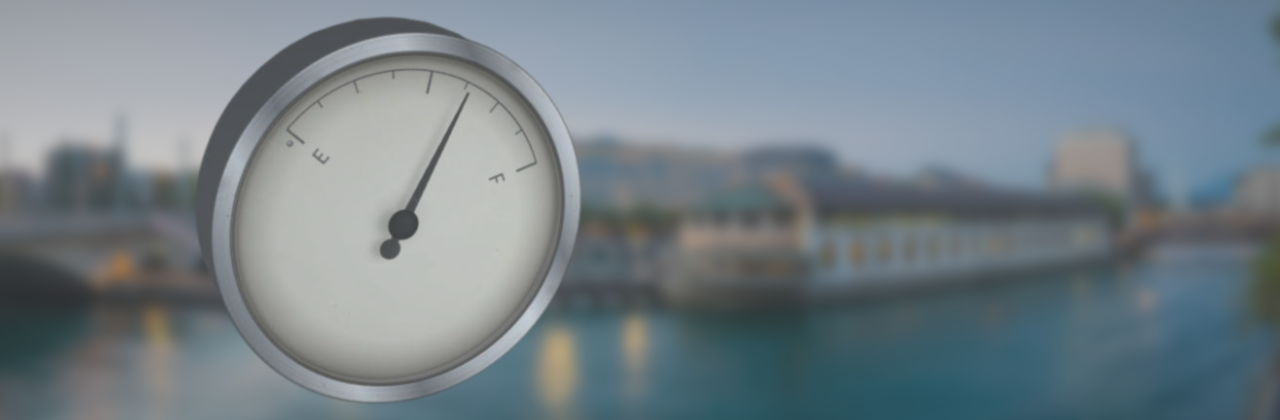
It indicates 0.625
